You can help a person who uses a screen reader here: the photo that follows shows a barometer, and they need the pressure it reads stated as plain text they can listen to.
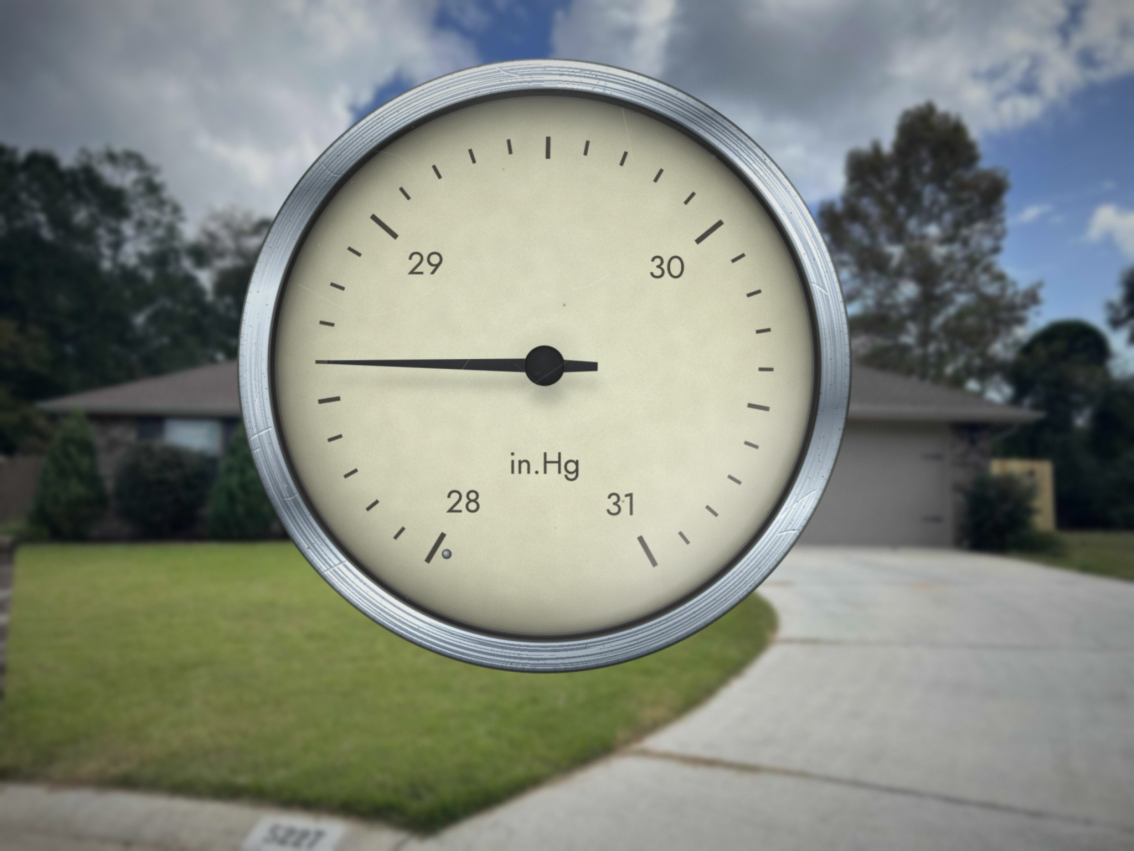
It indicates 28.6 inHg
